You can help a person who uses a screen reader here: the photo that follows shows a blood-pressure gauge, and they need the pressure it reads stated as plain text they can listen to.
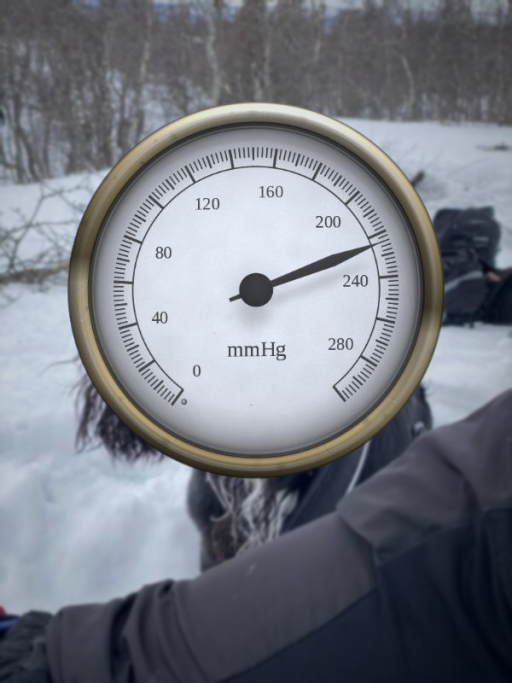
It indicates 224 mmHg
